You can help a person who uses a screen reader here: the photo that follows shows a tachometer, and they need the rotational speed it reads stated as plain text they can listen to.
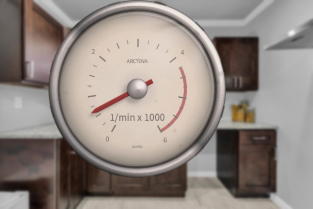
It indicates 625 rpm
